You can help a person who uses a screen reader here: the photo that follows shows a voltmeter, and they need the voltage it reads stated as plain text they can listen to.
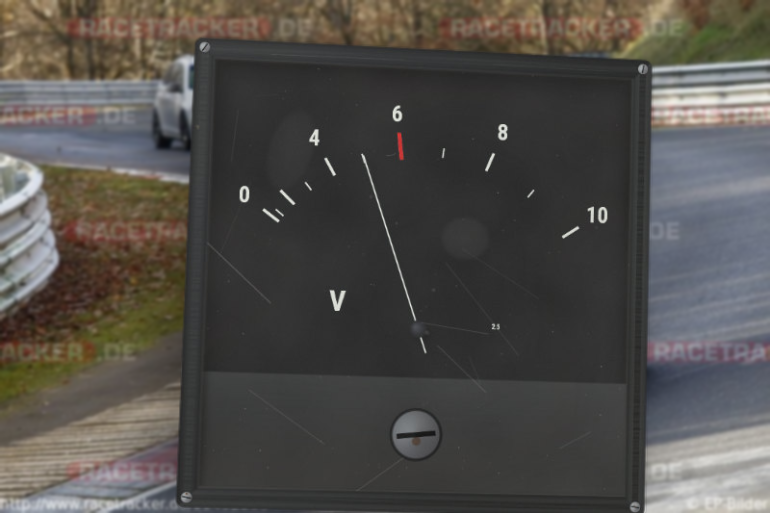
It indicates 5 V
